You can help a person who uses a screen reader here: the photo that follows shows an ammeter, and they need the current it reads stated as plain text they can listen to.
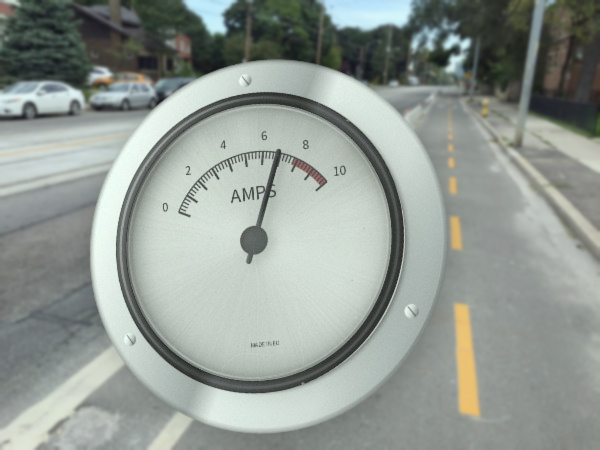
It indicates 7 A
